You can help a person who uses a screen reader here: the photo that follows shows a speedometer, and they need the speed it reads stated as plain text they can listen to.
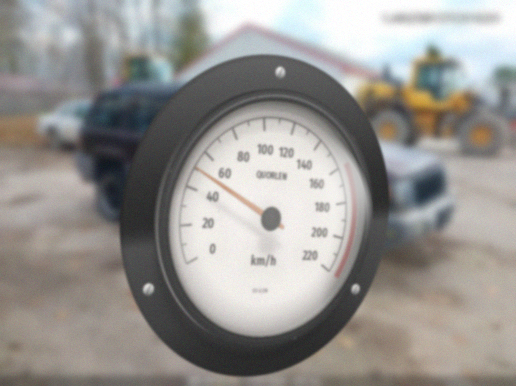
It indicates 50 km/h
